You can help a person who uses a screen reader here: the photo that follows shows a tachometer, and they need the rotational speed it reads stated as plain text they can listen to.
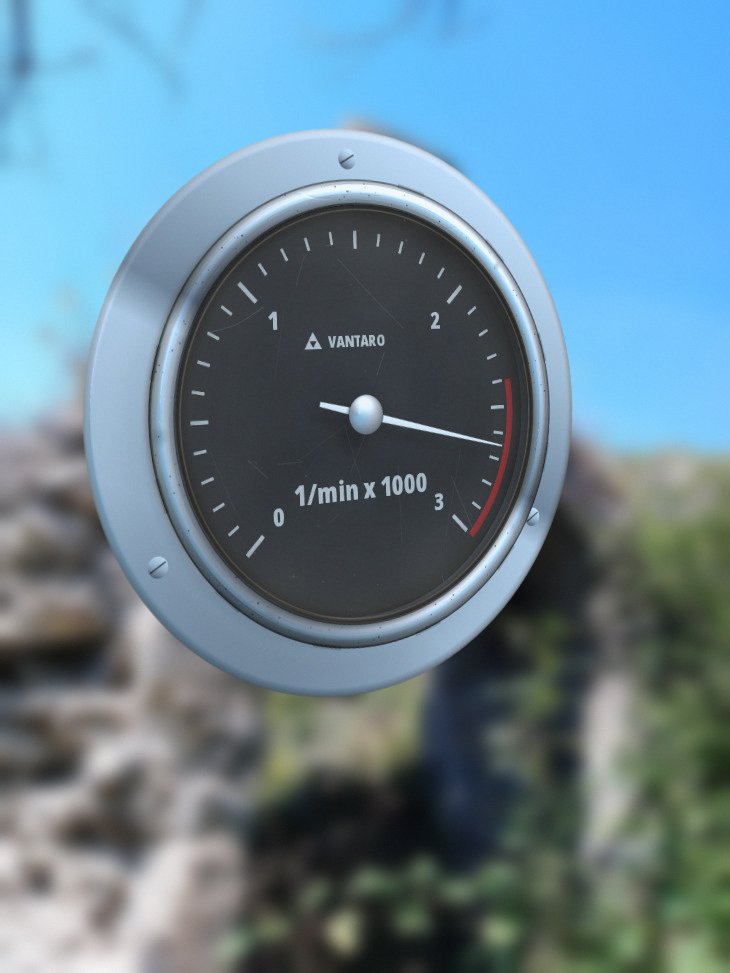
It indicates 2650 rpm
